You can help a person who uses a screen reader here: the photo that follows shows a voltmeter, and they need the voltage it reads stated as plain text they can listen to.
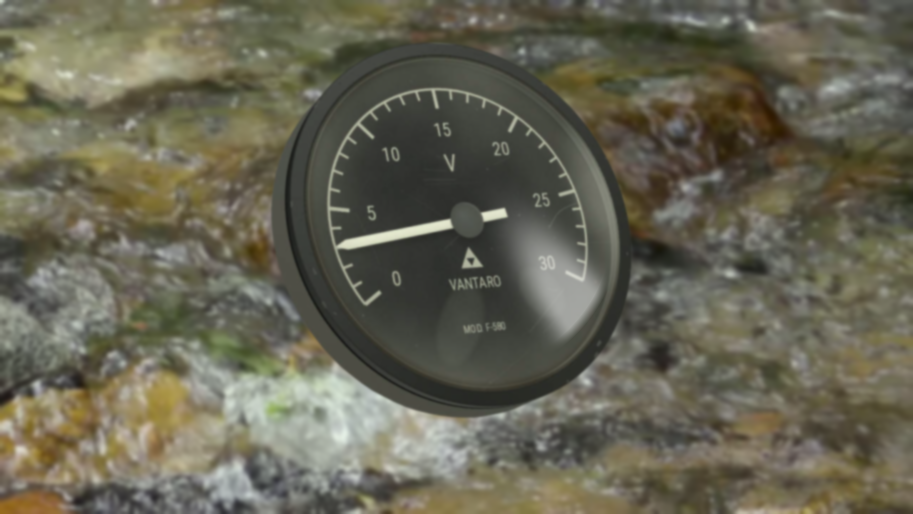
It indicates 3 V
